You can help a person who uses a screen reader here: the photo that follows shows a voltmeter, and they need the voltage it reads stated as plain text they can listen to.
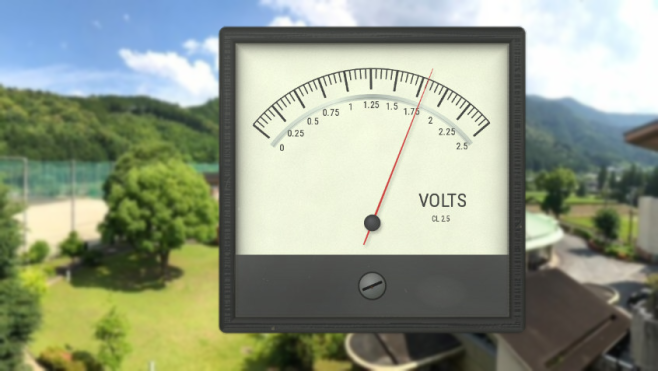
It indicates 1.8 V
